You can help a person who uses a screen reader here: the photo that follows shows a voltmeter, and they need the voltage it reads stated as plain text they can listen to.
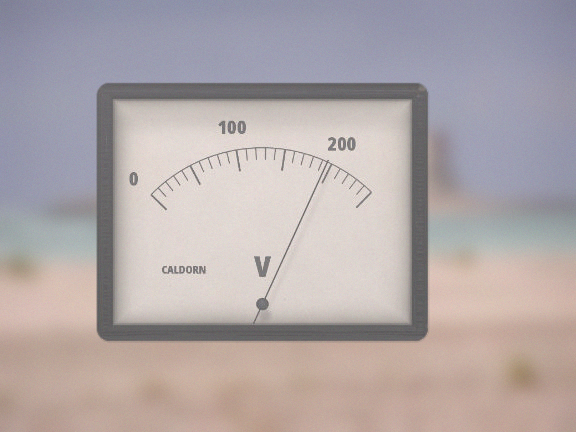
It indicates 195 V
